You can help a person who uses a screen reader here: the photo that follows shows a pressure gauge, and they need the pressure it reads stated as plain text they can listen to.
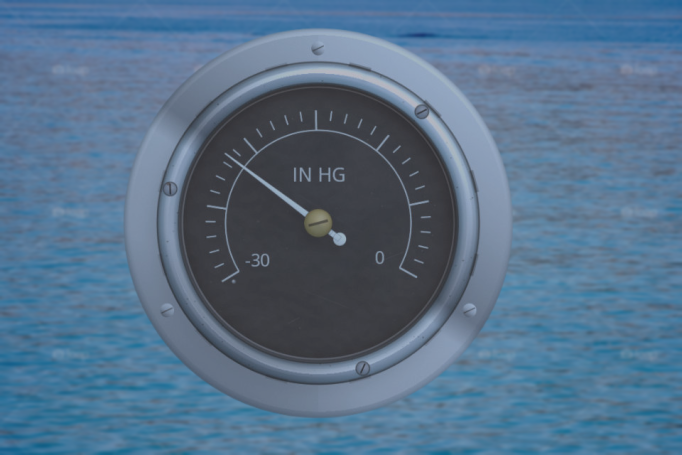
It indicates -21.5 inHg
